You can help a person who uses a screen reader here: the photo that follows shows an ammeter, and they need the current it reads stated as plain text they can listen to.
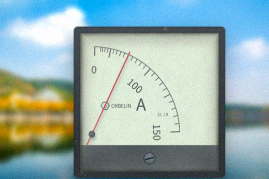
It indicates 75 A
